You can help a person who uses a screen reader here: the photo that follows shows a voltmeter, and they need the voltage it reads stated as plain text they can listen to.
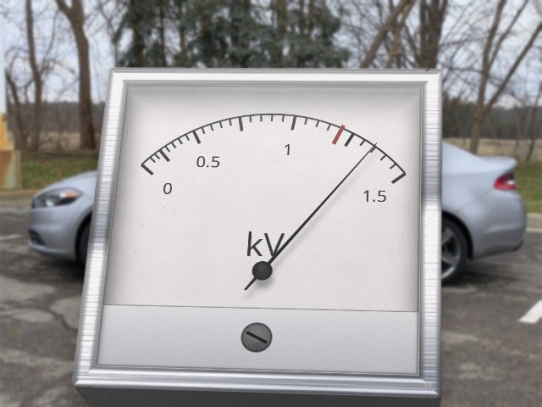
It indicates 1.35 kV
